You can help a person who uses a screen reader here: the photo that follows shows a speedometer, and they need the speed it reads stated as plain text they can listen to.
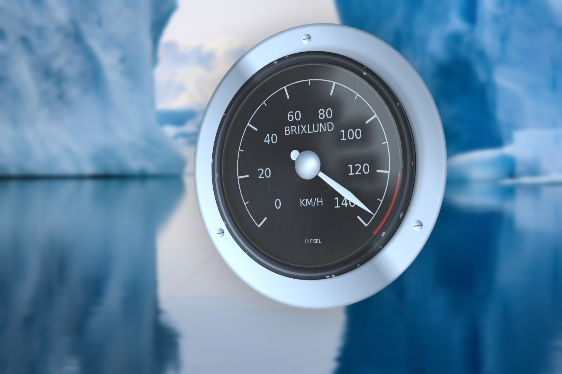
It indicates 135 km/h
